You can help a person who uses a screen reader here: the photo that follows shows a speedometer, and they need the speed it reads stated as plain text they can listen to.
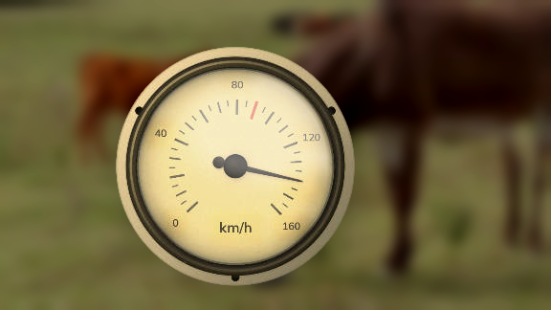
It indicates 140 km/h
